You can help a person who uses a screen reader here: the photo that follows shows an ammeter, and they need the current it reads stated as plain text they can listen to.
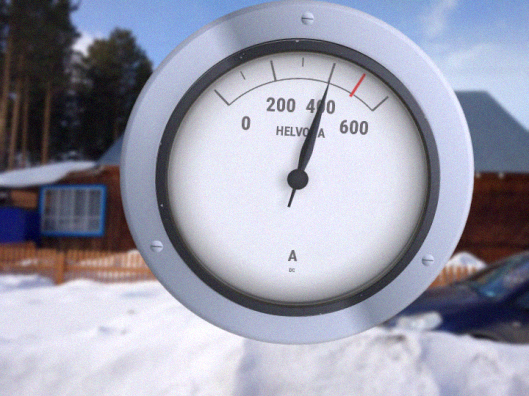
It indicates 400 A
